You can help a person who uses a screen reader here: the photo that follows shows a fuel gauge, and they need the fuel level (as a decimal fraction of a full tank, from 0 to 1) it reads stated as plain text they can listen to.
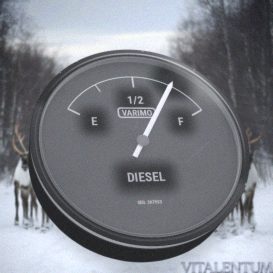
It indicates 0.75
